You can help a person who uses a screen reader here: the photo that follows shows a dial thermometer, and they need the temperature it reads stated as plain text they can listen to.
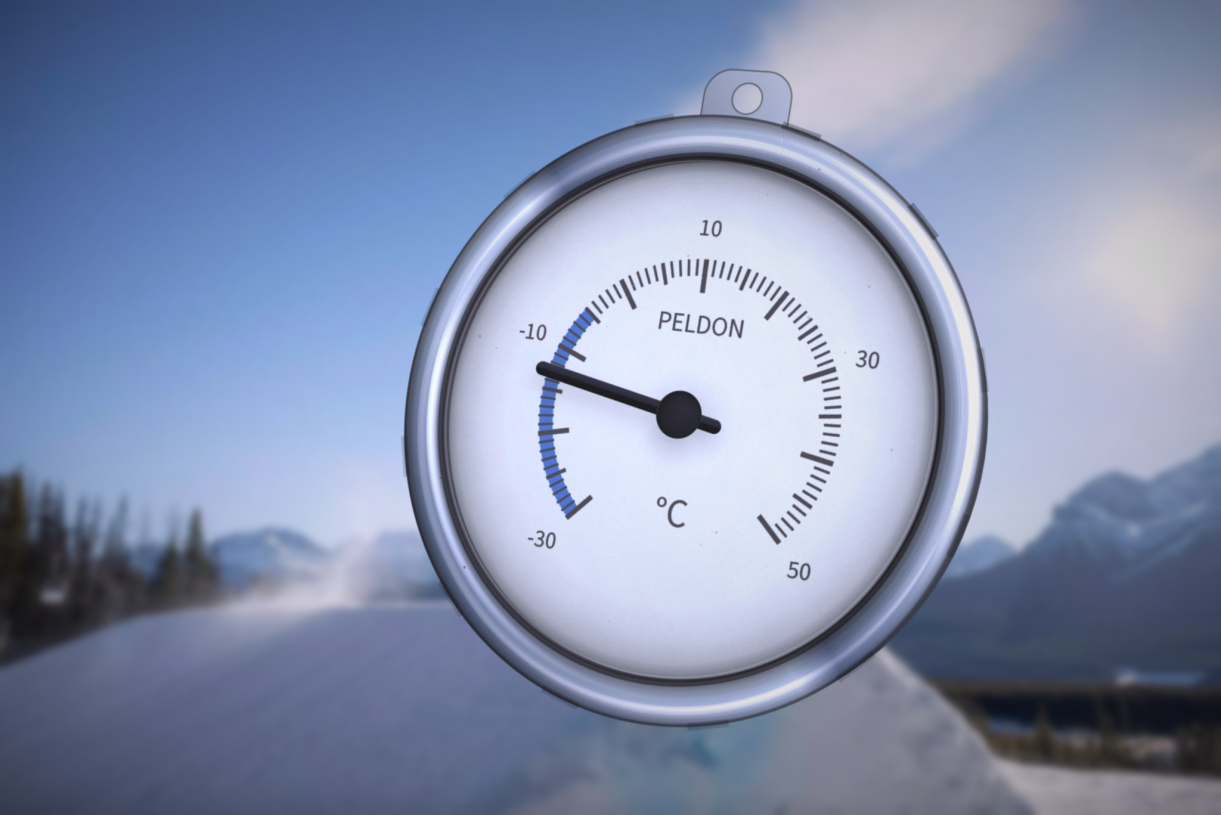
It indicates -13 °C
